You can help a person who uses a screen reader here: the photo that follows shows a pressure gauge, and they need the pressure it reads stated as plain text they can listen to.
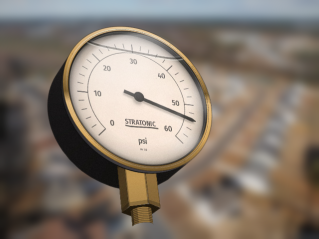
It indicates 54 psi
